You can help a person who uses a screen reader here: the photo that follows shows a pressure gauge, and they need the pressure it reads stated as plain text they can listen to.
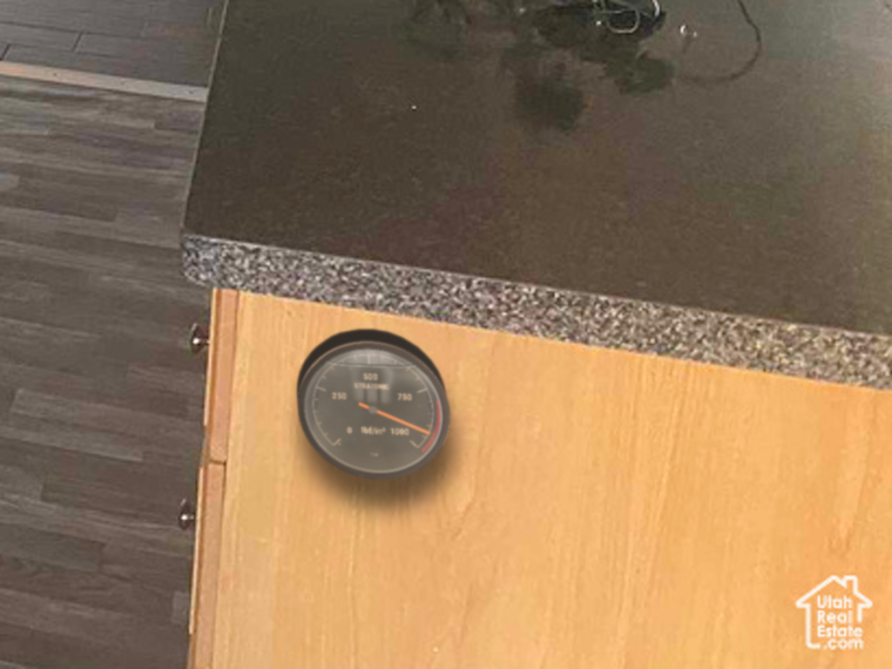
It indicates 925 psi
